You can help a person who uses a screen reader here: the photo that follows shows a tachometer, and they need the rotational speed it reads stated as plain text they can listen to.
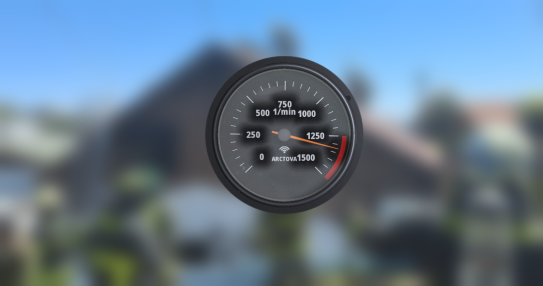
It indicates 1325 rpm
